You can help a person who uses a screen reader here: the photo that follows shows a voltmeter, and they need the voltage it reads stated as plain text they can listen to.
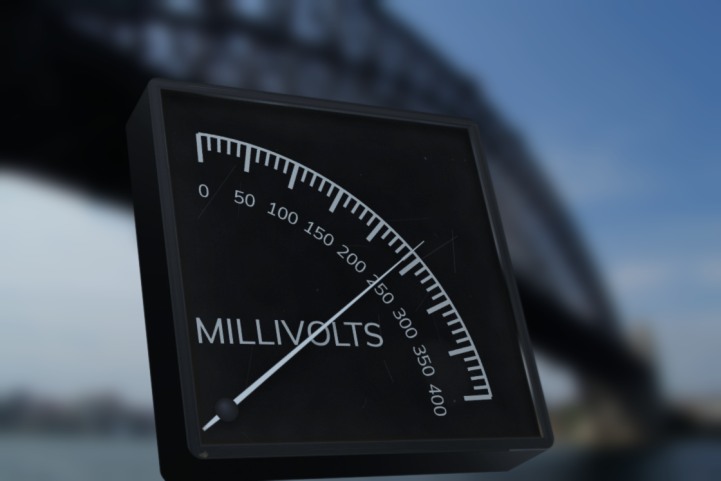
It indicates 240 mV
